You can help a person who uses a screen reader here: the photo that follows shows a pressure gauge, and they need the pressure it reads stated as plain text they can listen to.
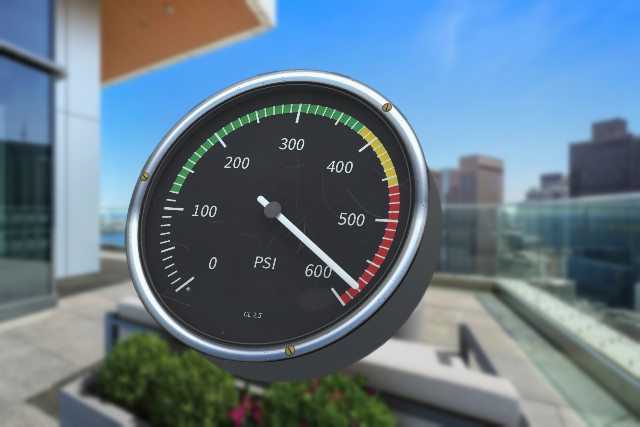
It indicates 580 psi
